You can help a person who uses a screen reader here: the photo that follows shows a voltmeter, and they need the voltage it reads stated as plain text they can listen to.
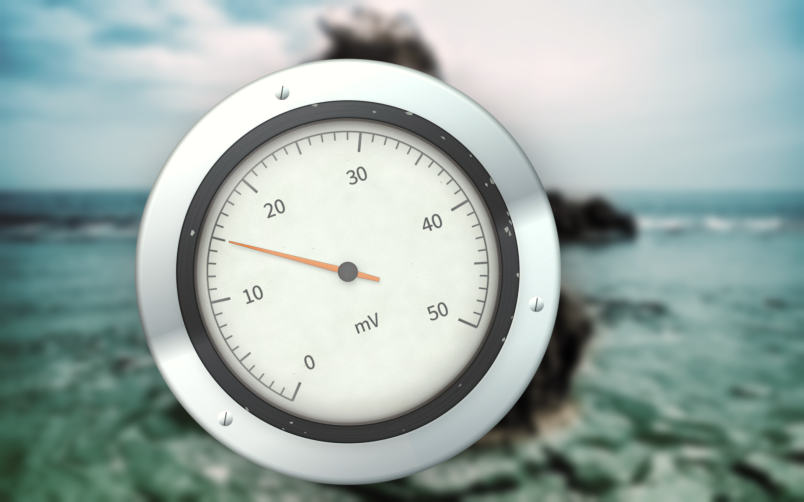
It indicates 15 mV
